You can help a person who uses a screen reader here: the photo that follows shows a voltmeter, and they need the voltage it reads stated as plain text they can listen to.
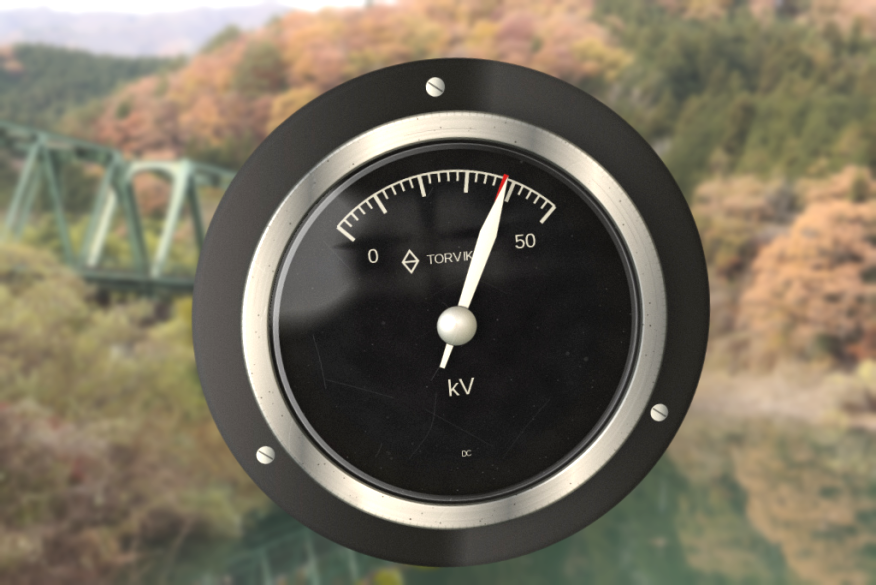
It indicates 38 kV
